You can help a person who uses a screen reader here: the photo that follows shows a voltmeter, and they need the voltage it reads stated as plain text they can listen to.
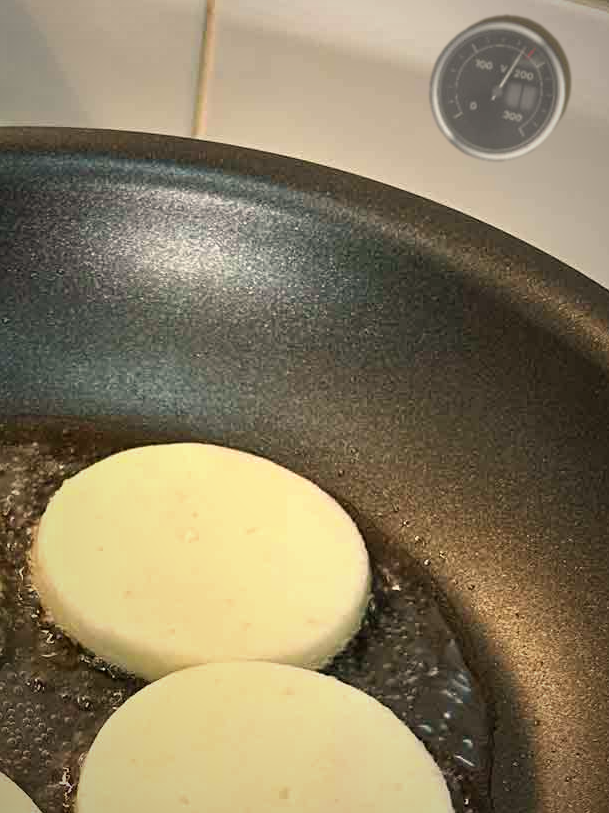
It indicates 170 V
